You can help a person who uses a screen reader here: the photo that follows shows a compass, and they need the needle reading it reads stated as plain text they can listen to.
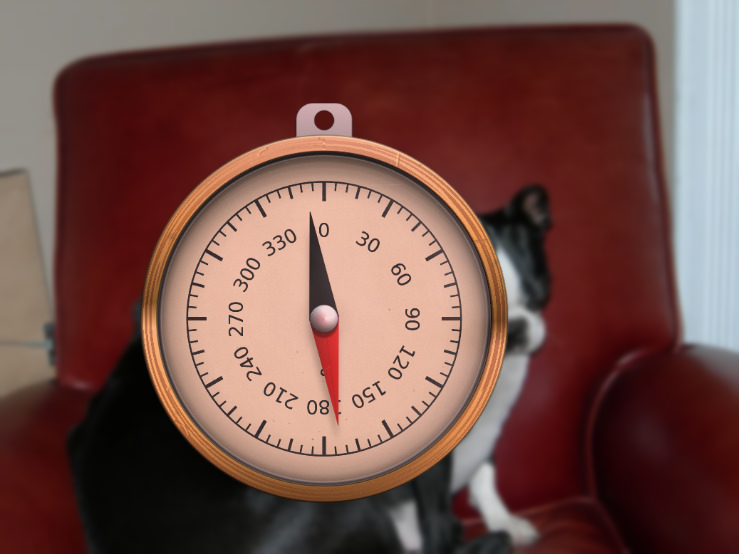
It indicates 172.5 °
